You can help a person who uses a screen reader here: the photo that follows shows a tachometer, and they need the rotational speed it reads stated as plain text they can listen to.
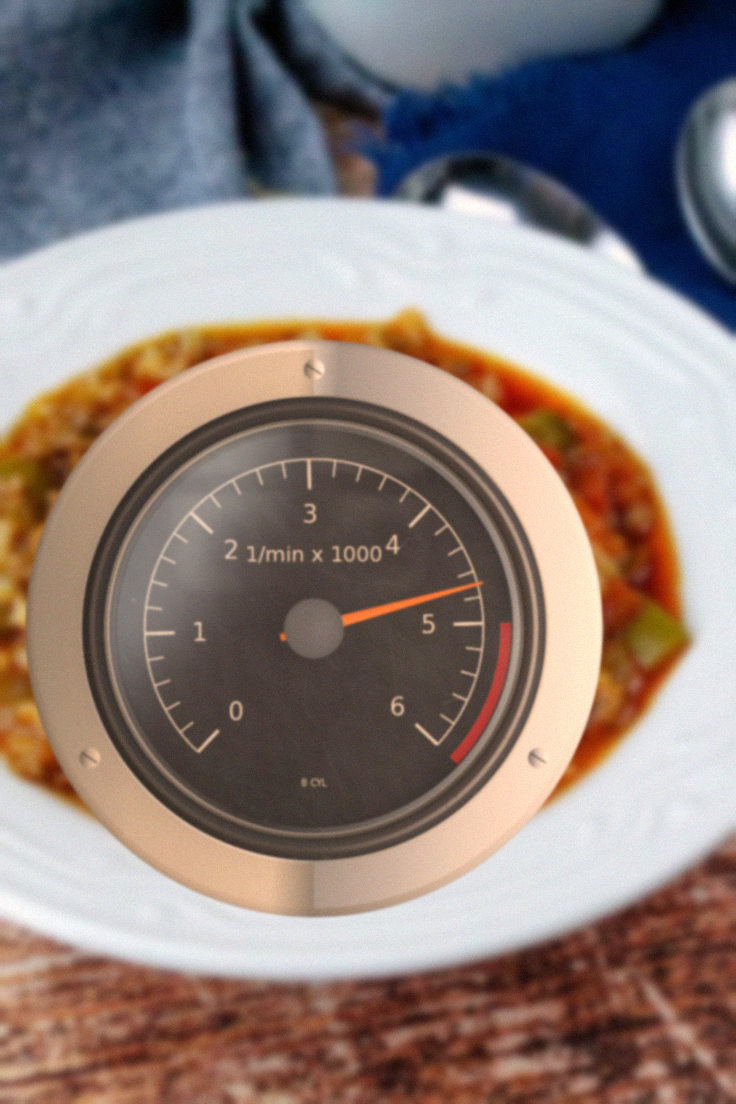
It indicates 4700 rpm
